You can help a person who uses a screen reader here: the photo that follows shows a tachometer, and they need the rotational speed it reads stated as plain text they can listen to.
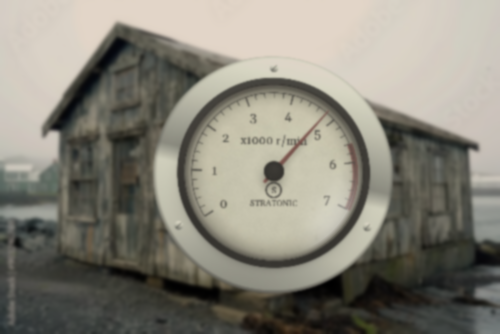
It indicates 4800 rpm
